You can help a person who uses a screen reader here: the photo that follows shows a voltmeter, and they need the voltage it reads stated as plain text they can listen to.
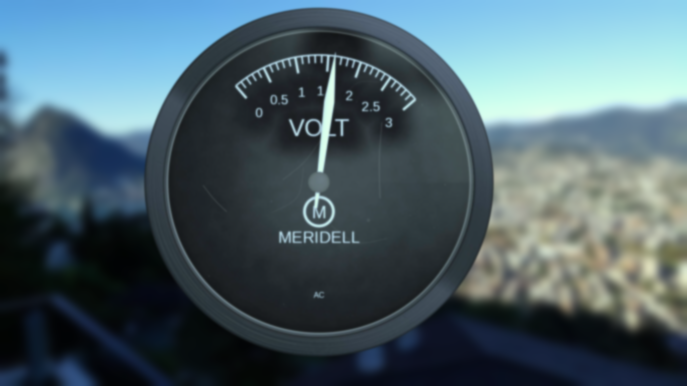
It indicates 1.6 V
